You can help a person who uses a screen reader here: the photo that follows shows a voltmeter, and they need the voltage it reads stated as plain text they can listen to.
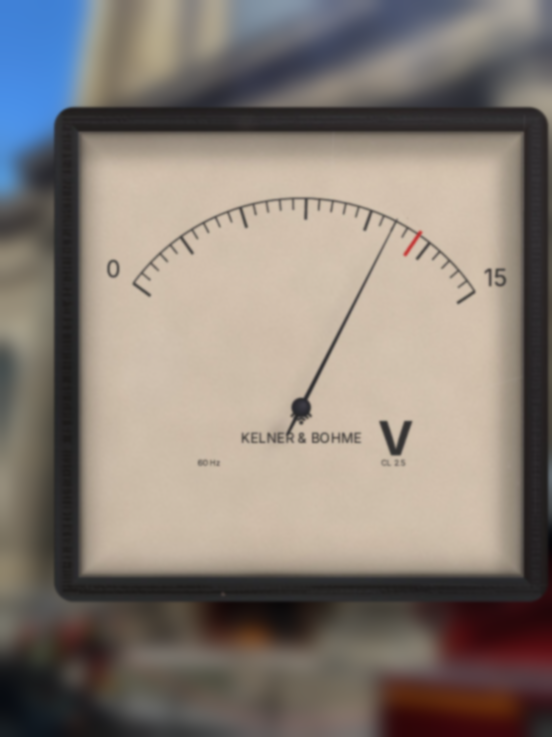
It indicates 11 V
